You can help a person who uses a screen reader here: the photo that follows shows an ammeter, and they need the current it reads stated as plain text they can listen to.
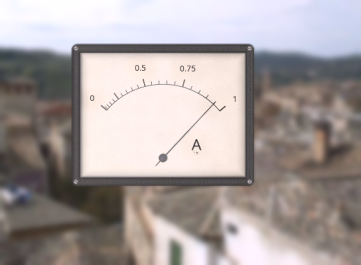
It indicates 0.95 A
